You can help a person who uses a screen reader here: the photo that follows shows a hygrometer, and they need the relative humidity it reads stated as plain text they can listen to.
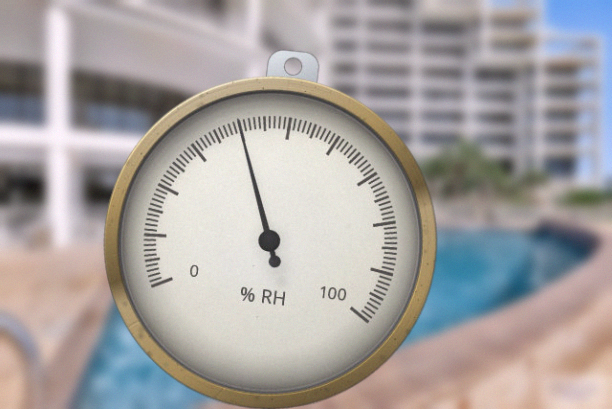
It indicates 40 %
